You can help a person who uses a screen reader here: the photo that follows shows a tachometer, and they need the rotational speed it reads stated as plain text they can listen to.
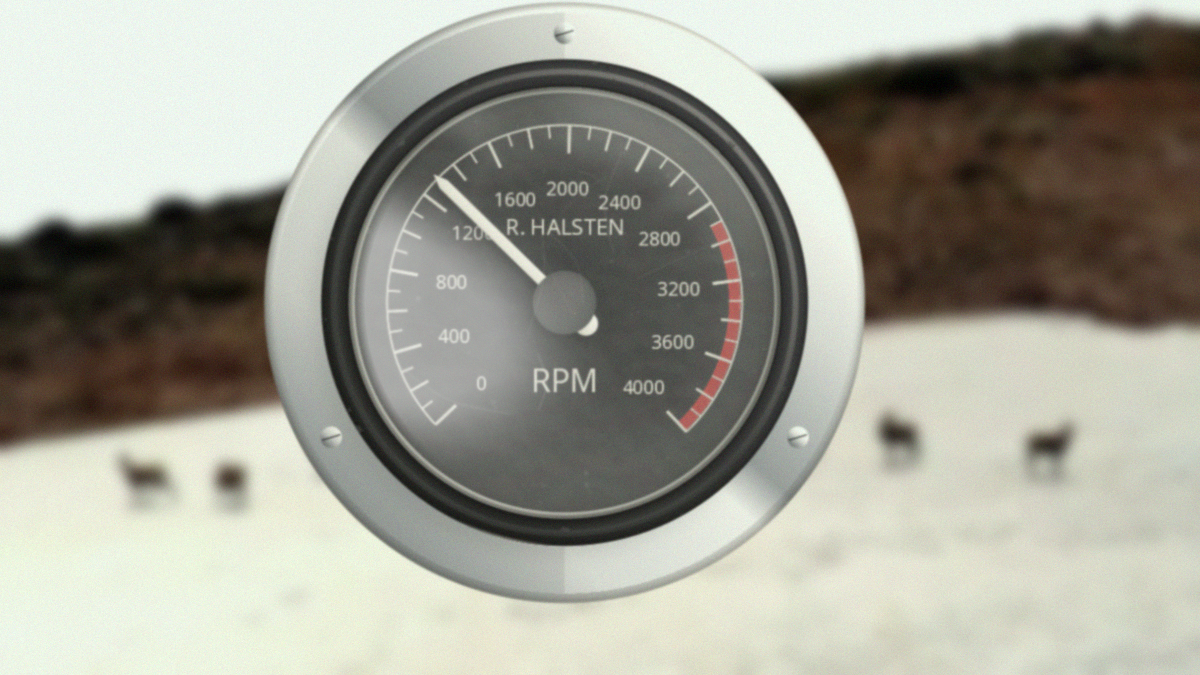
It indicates 1300 rpm
